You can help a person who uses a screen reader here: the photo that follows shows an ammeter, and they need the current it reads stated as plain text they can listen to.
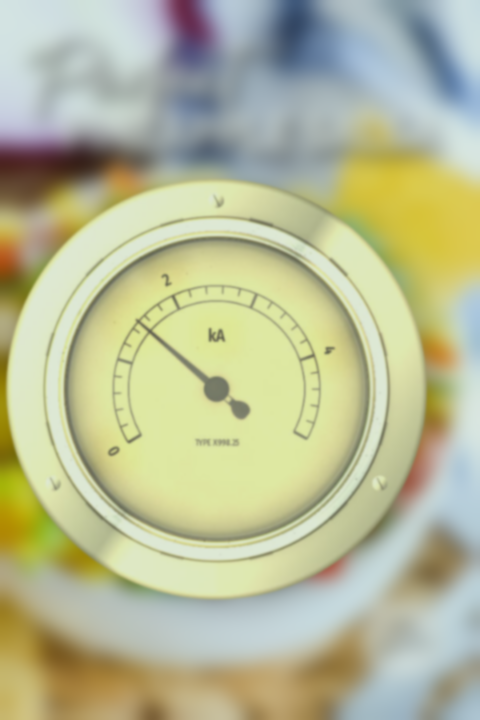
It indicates 1.5 kA
